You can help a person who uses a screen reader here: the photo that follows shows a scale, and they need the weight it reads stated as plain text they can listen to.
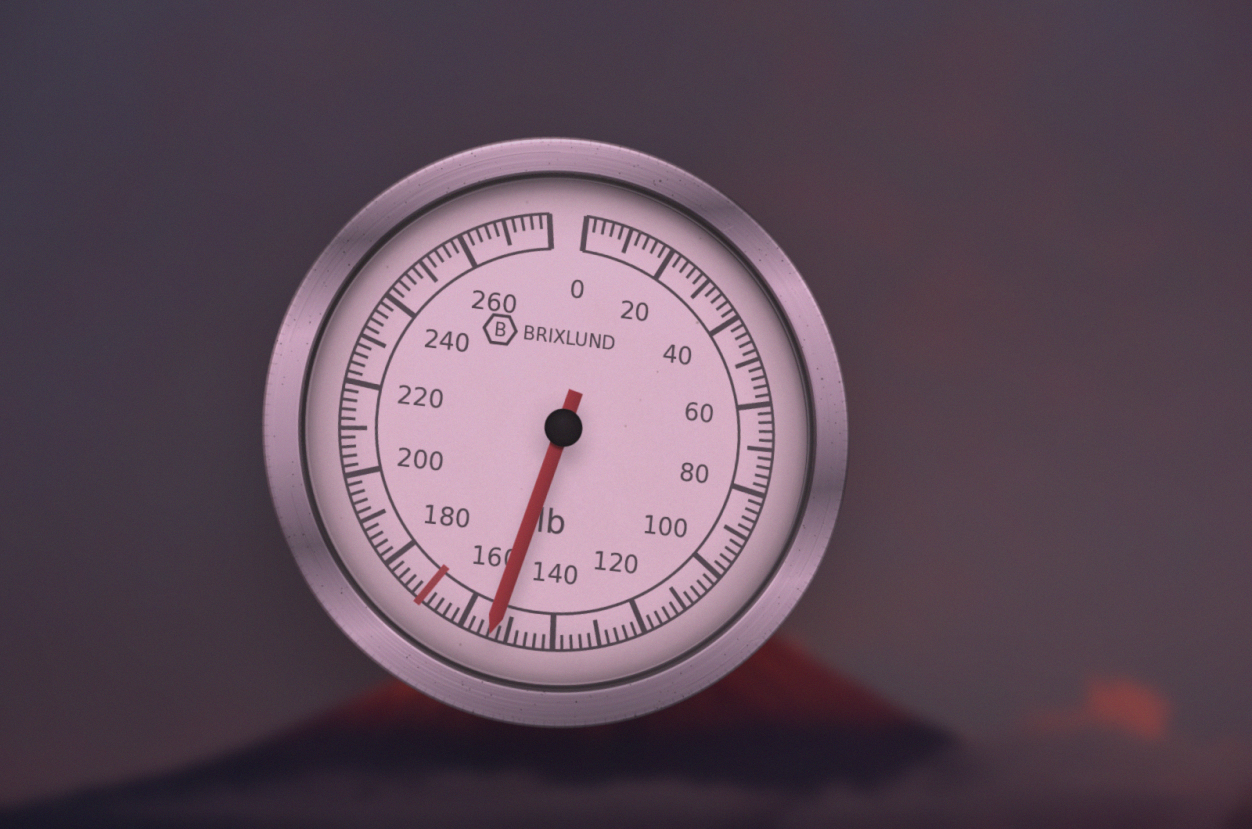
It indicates 154 lb
